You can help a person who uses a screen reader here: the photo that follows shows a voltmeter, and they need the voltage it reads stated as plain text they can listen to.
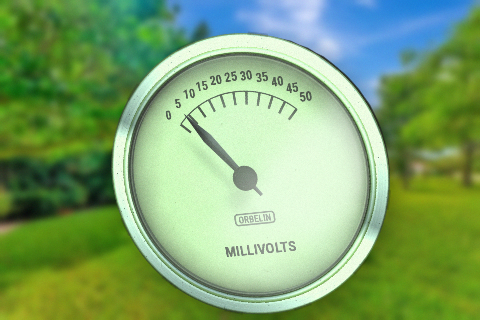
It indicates 5 mV
